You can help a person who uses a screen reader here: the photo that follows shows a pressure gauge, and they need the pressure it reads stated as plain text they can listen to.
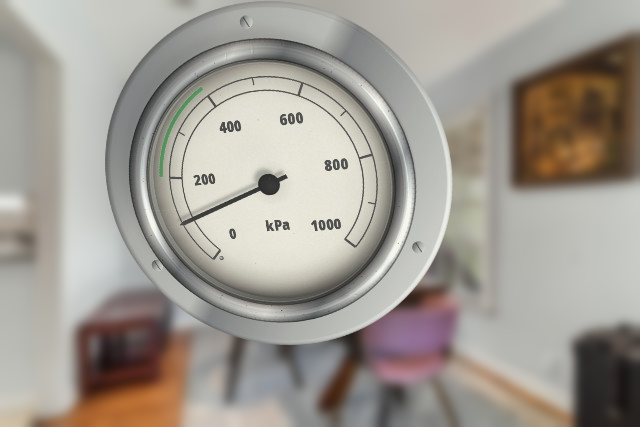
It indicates 100 kPa
